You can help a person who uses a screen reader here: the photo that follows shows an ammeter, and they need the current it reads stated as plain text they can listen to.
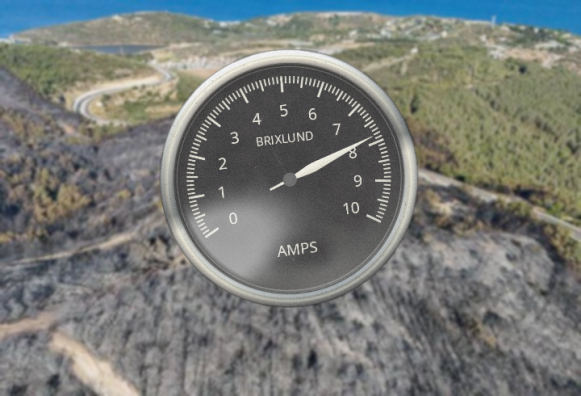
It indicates 7.8 A
